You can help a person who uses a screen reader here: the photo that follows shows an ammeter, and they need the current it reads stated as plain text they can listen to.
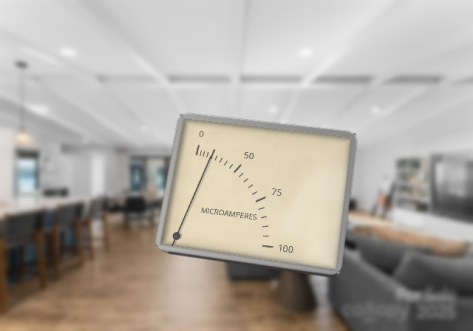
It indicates 25 µA
